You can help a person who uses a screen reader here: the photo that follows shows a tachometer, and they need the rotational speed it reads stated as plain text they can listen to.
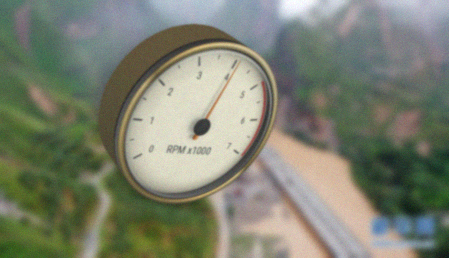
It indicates 4000 rpm
